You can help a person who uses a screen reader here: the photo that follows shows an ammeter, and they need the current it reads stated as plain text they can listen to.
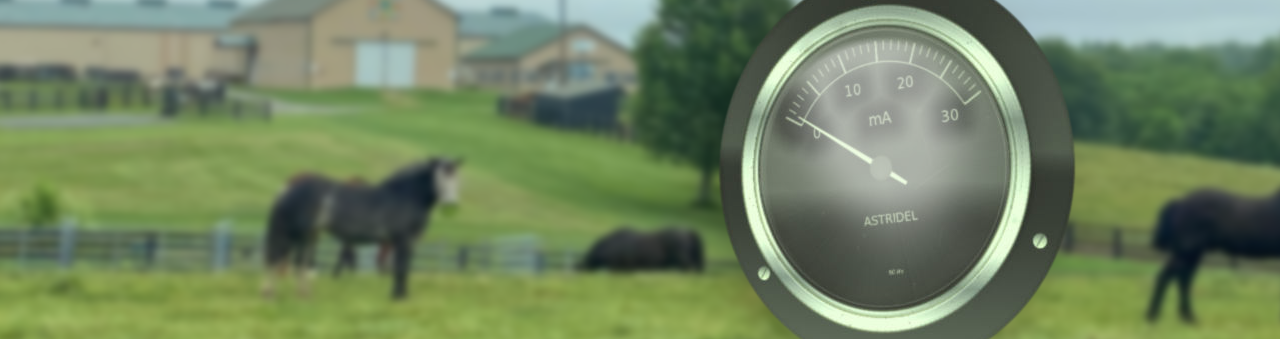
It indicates 1 mA
